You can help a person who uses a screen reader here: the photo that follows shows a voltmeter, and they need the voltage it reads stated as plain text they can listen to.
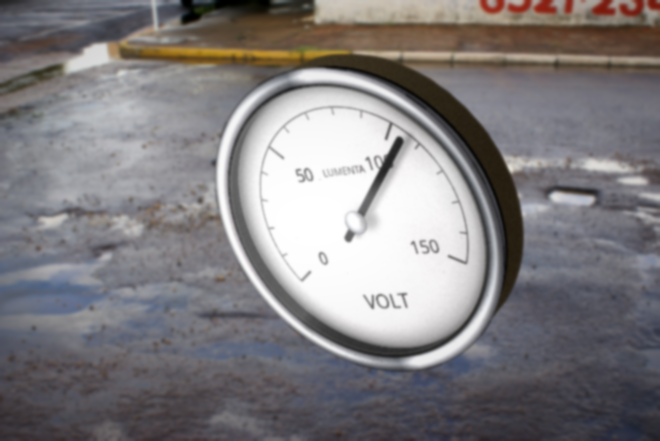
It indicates 105 V
